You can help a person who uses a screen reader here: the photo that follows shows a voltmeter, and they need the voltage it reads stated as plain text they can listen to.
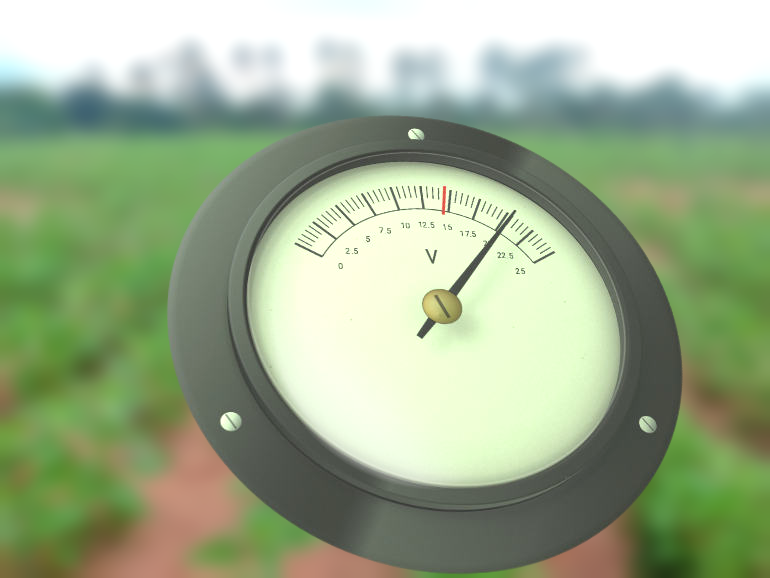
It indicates 20.5 V
